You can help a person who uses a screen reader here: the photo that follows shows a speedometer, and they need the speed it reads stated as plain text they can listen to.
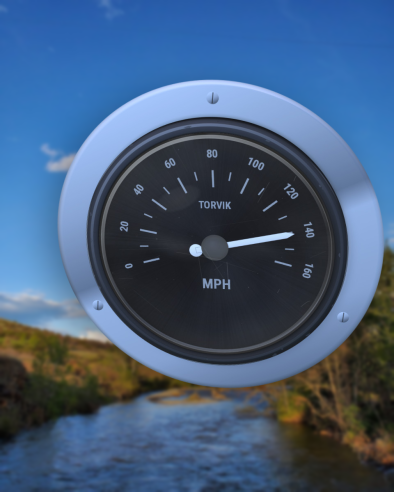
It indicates 140 mph
